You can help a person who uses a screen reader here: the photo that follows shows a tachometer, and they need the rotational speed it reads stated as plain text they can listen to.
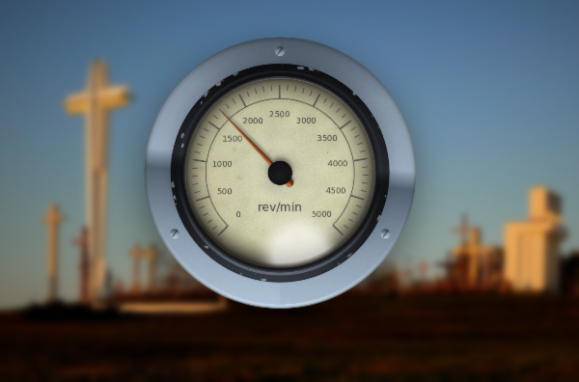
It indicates 1700 rpm
